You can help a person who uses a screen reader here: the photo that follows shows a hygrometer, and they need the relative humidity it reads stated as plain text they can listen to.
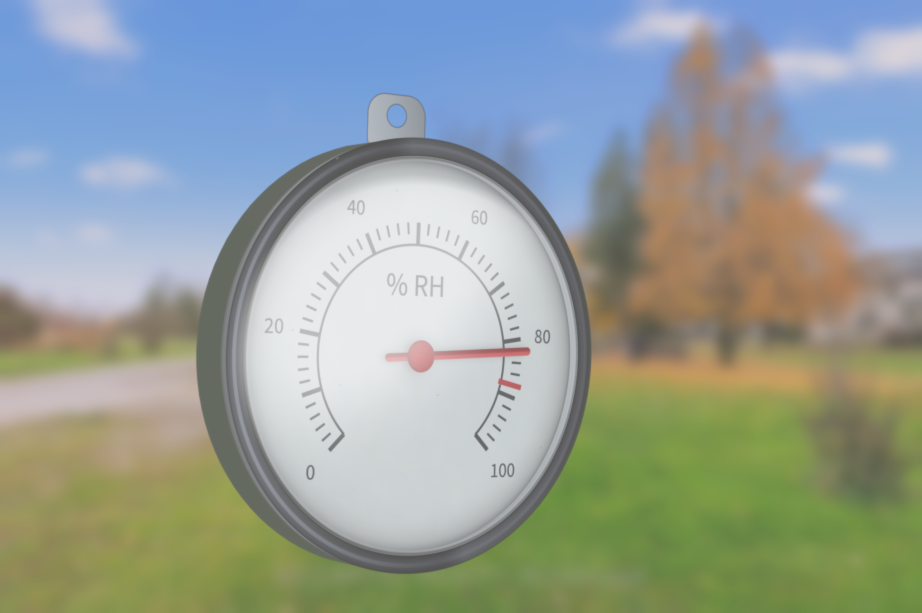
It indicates 82 %
